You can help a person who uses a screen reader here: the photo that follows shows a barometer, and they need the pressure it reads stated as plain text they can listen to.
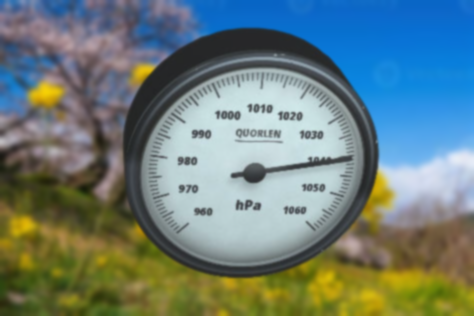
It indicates 1040 hPa
